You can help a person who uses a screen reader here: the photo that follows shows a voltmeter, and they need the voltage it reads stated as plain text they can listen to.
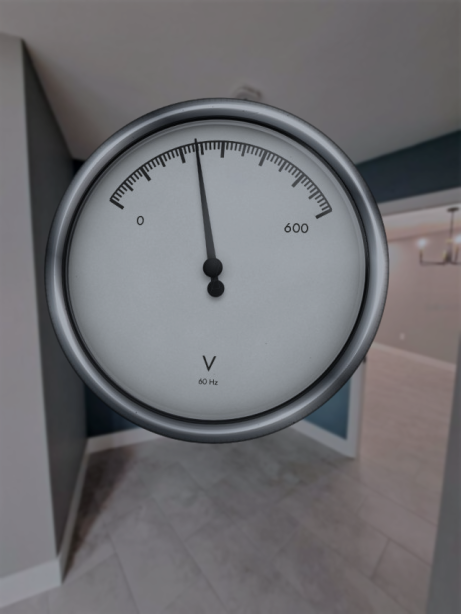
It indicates 240 V
